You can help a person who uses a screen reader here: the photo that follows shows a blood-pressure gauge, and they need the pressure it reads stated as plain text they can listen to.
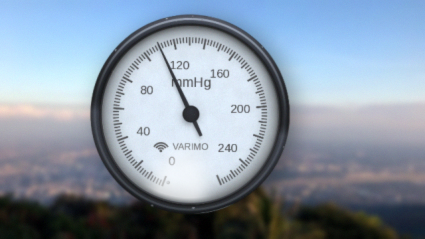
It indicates 110 mmHg
